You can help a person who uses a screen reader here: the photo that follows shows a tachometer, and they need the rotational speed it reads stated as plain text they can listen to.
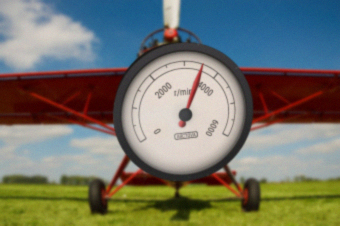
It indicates 3500 rpm
